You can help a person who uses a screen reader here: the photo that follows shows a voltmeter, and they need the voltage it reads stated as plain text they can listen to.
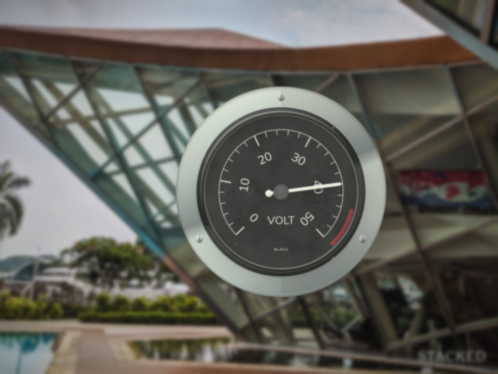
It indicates 40 V
